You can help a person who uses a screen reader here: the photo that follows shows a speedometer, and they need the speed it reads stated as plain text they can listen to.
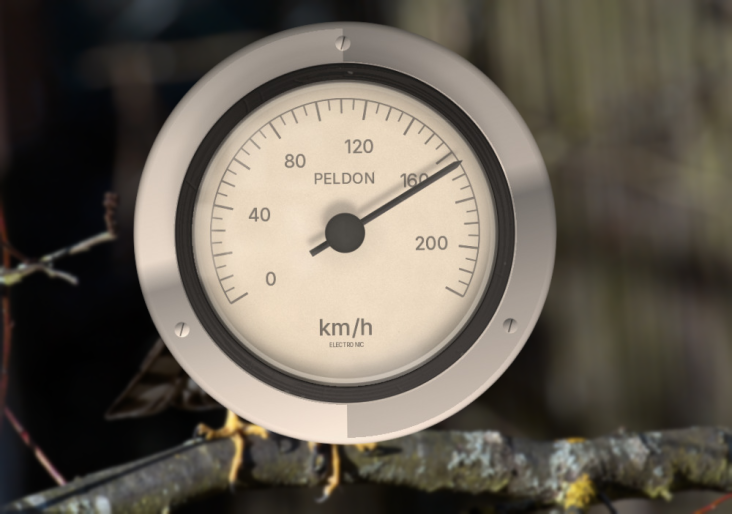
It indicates 165 km/h
